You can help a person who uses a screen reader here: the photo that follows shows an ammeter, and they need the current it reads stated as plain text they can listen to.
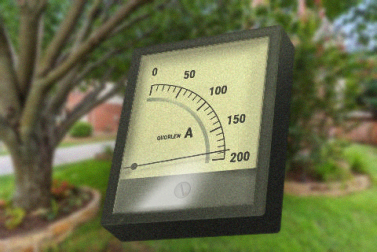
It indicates 190 A
